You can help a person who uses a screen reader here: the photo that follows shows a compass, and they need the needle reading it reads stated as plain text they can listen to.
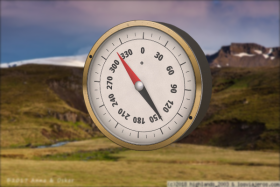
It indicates 320 °
